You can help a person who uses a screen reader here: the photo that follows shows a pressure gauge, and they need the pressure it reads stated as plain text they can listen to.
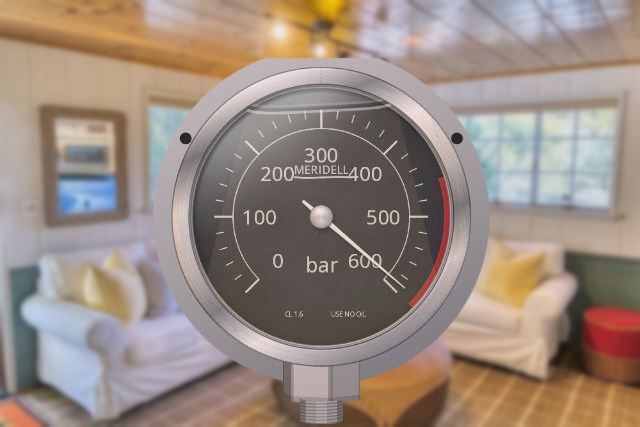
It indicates 590 bar
